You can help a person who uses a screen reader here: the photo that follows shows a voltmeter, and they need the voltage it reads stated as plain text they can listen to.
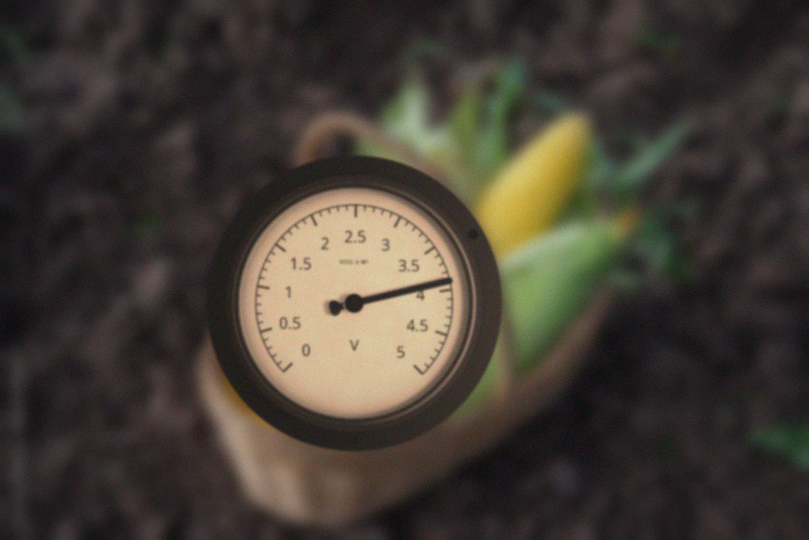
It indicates 3.9 V
